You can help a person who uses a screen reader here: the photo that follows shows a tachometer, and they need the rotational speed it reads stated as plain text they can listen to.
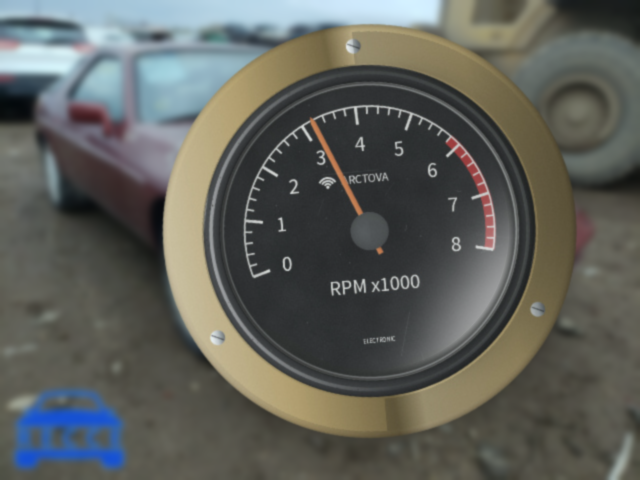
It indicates 3200 rpm
